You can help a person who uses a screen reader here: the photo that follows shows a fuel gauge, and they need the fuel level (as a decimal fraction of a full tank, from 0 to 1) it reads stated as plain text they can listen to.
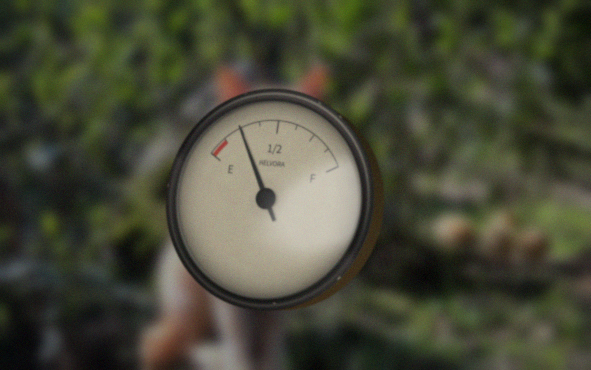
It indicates 0.25
